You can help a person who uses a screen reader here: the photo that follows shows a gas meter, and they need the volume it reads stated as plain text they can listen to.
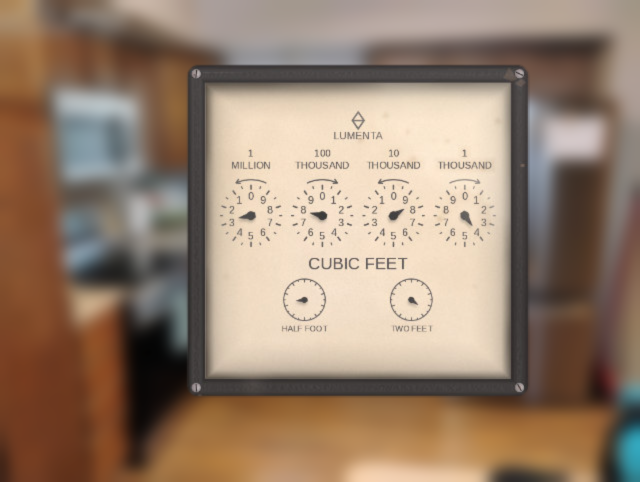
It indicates 278400 ft³
